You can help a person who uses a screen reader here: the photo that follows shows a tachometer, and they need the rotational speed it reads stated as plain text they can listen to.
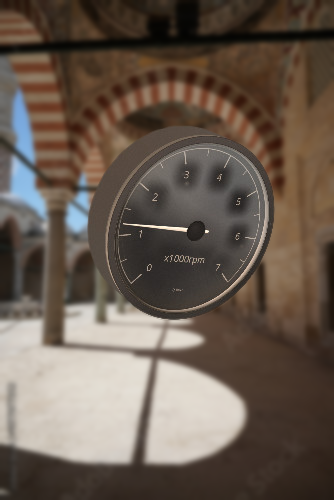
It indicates 1250 rpm
